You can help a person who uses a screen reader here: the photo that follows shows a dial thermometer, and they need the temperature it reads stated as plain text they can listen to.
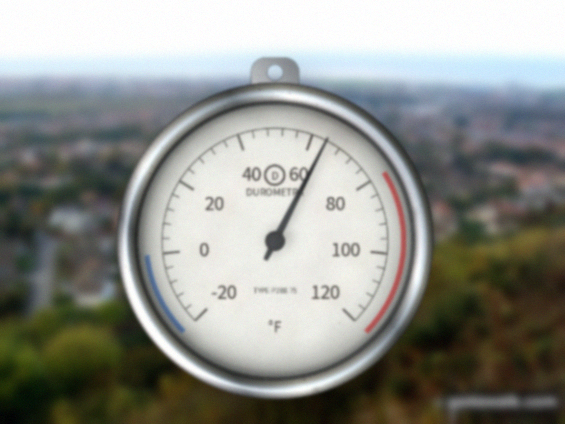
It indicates 64 °F
